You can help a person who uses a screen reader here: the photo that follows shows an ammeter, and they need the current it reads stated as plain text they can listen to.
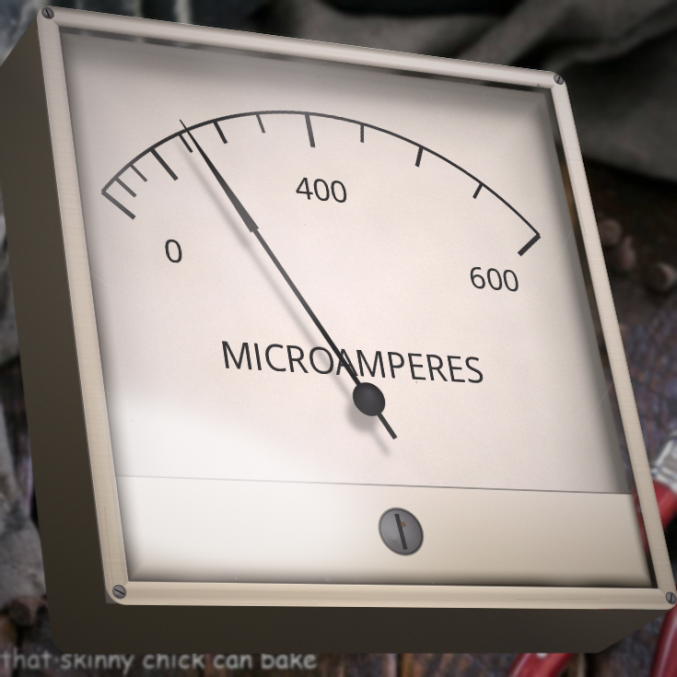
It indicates 250 µA
